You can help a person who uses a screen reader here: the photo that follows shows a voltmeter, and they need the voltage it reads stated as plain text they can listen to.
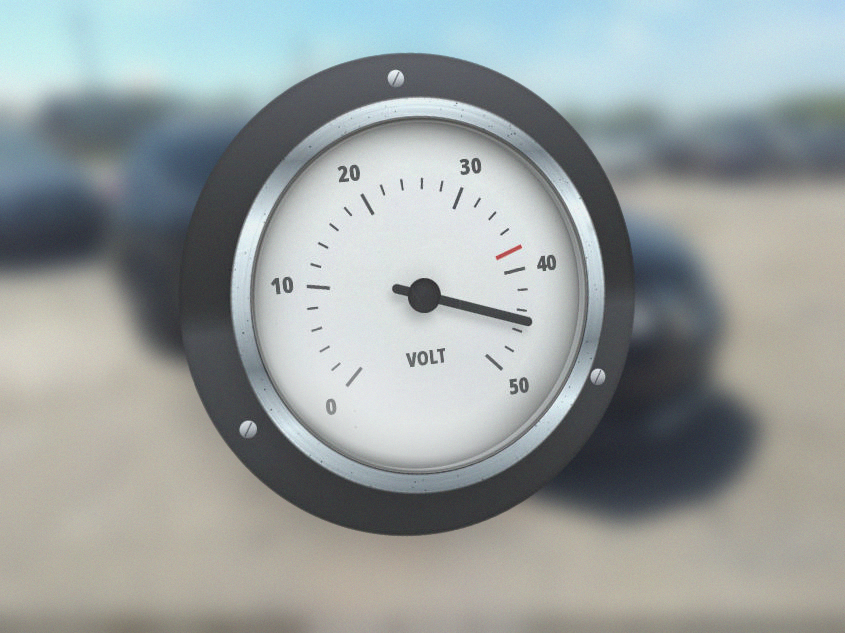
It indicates 45 V
